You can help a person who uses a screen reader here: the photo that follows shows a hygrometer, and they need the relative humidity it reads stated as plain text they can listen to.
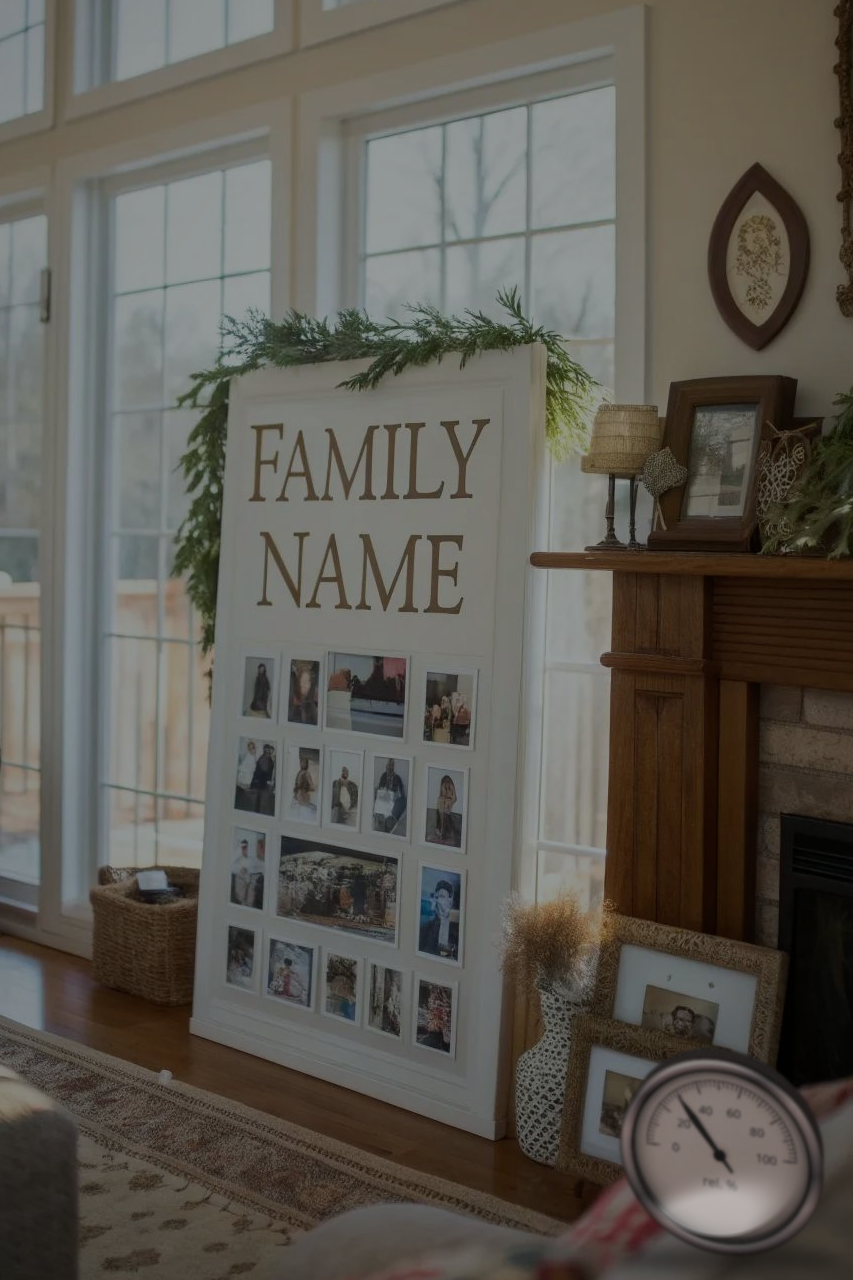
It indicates 30 %
